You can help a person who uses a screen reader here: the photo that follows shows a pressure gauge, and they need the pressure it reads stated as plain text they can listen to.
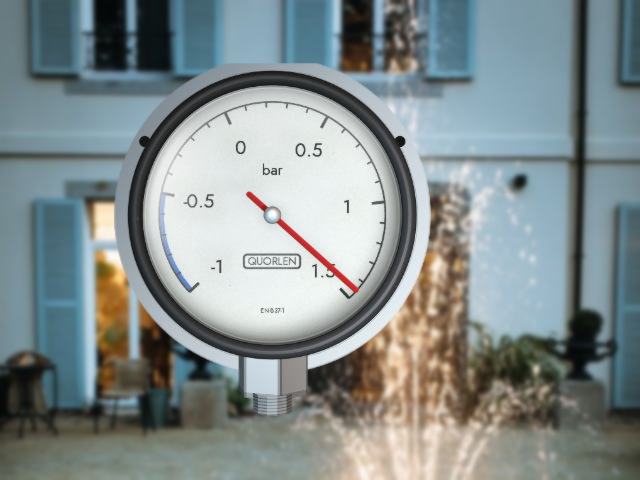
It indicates 1.45 bar
